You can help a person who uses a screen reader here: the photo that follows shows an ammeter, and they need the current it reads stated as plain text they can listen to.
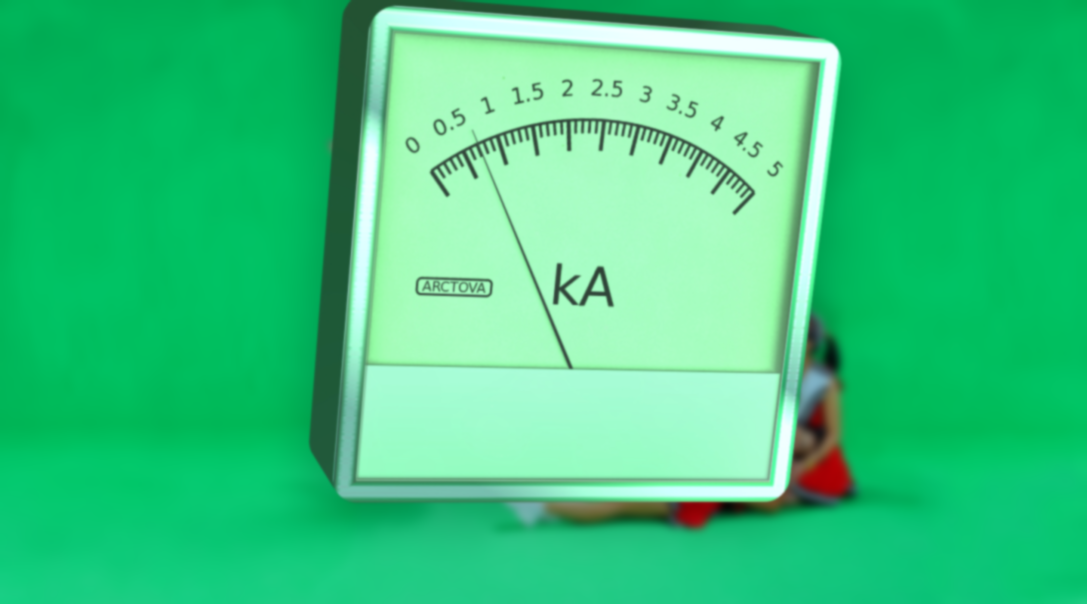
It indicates 0.7 kA
